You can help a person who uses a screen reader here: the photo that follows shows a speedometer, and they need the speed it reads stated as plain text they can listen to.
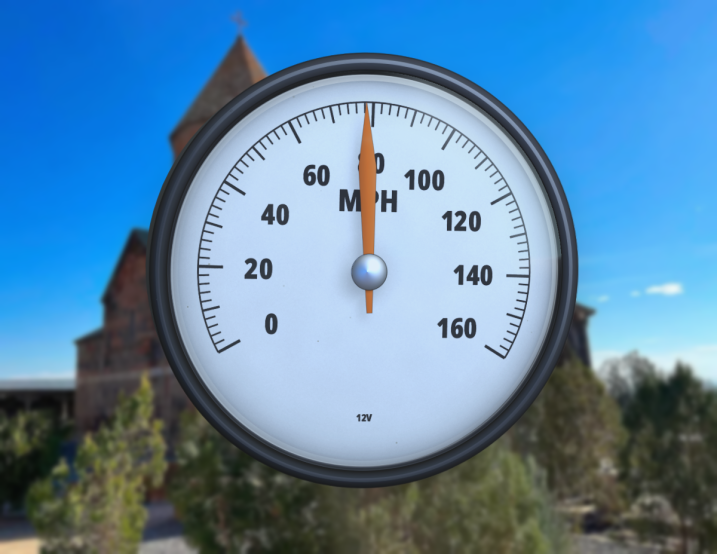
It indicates 78 mph
